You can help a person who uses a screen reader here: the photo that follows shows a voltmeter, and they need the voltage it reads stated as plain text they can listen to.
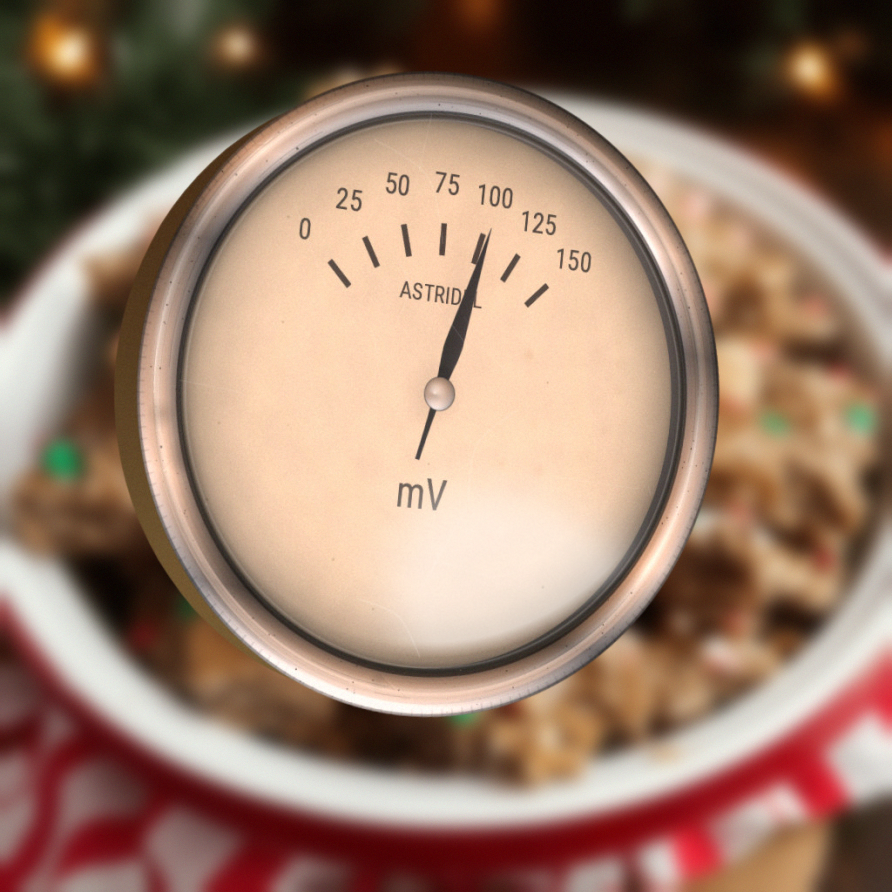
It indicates 100 mV
